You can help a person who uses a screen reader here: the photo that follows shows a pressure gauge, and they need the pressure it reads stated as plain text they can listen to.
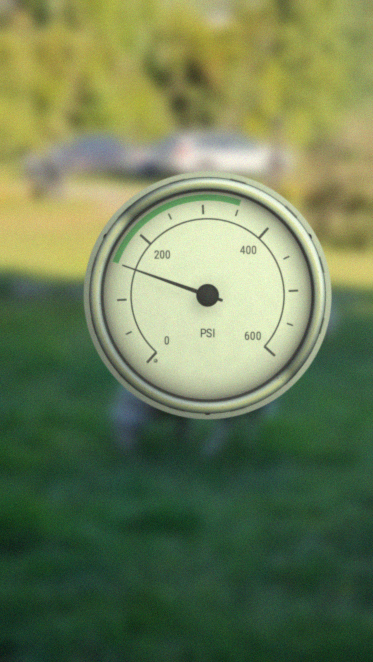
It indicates 150 psi
